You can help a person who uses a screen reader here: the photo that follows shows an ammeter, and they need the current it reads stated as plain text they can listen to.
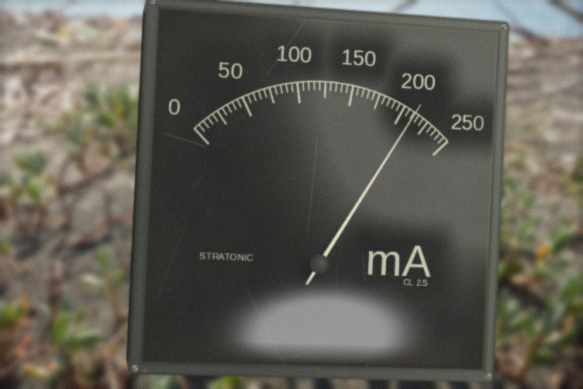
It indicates 210 mA
